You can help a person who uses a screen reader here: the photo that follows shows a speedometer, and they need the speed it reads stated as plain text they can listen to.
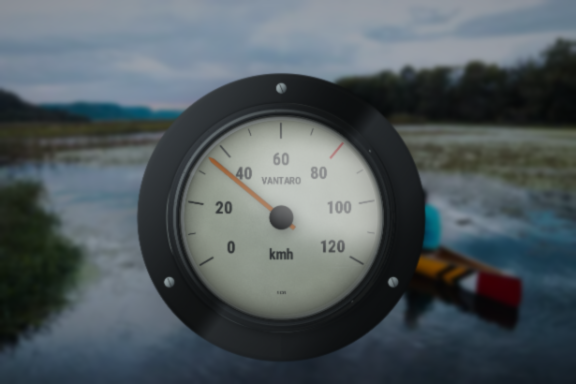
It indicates 35 km/h
